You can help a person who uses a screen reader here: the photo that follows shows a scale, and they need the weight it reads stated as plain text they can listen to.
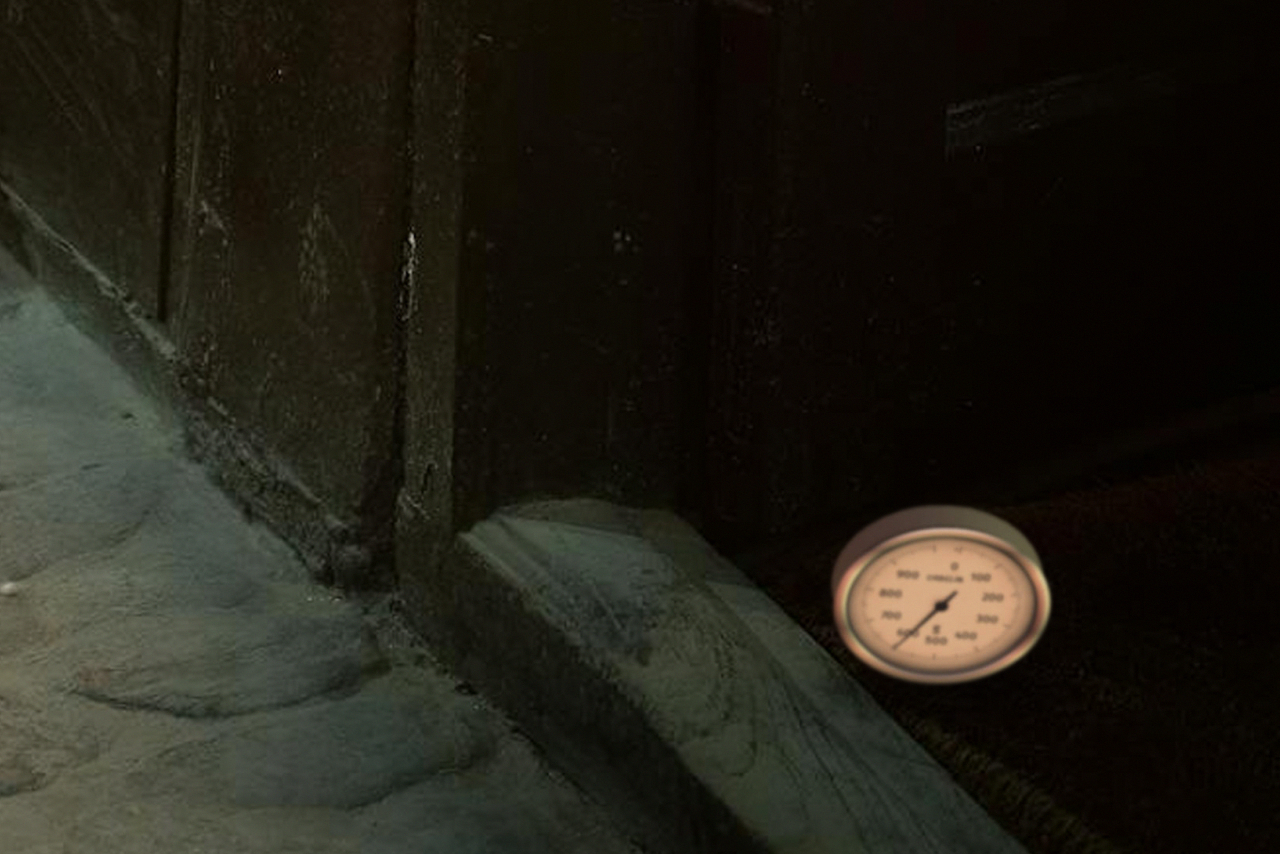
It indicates 600 g
